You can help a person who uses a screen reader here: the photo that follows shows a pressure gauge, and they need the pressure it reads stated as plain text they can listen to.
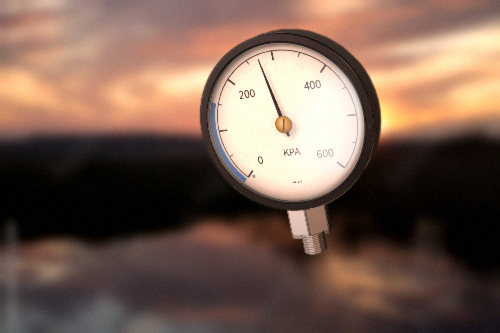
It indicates 275 kPa
